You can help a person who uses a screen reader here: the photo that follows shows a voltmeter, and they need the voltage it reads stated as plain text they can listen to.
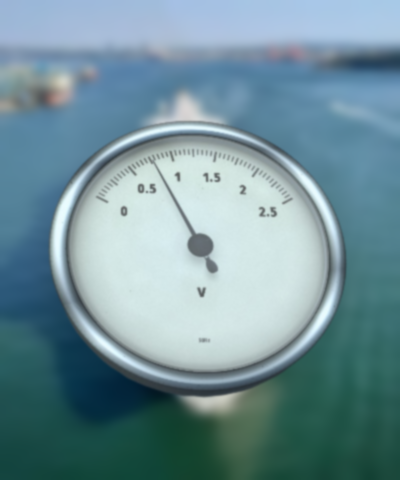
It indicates 0.75 V
